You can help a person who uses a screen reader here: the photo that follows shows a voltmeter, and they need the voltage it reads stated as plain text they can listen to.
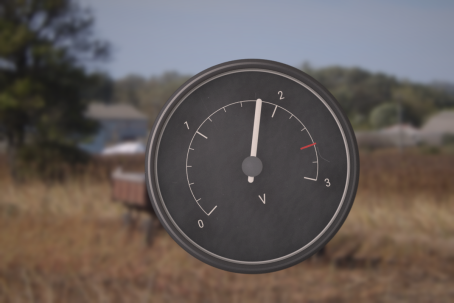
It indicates 1.8 V
